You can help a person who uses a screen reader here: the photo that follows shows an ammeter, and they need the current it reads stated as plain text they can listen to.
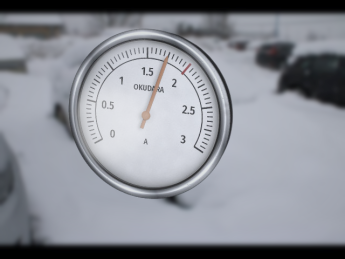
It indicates 1.75 A
